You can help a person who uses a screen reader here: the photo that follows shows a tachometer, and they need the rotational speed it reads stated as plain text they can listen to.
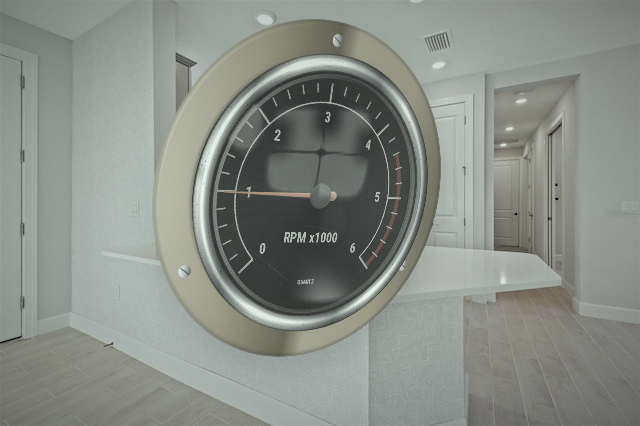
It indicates 1000 rpm
